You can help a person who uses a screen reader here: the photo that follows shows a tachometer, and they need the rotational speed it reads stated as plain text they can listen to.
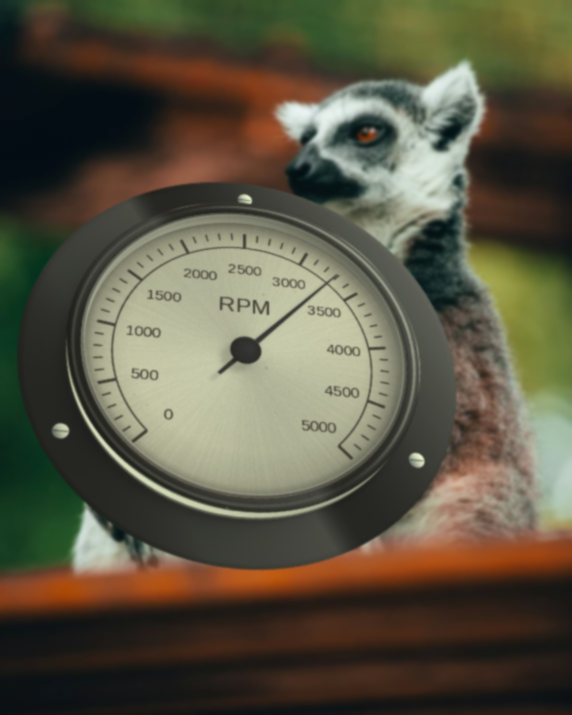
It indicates 3300 rpm
